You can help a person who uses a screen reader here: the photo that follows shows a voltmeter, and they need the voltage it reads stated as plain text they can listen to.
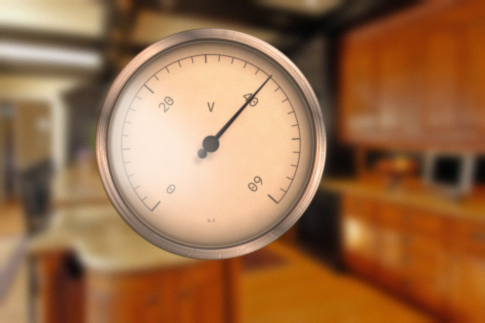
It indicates 40 V
